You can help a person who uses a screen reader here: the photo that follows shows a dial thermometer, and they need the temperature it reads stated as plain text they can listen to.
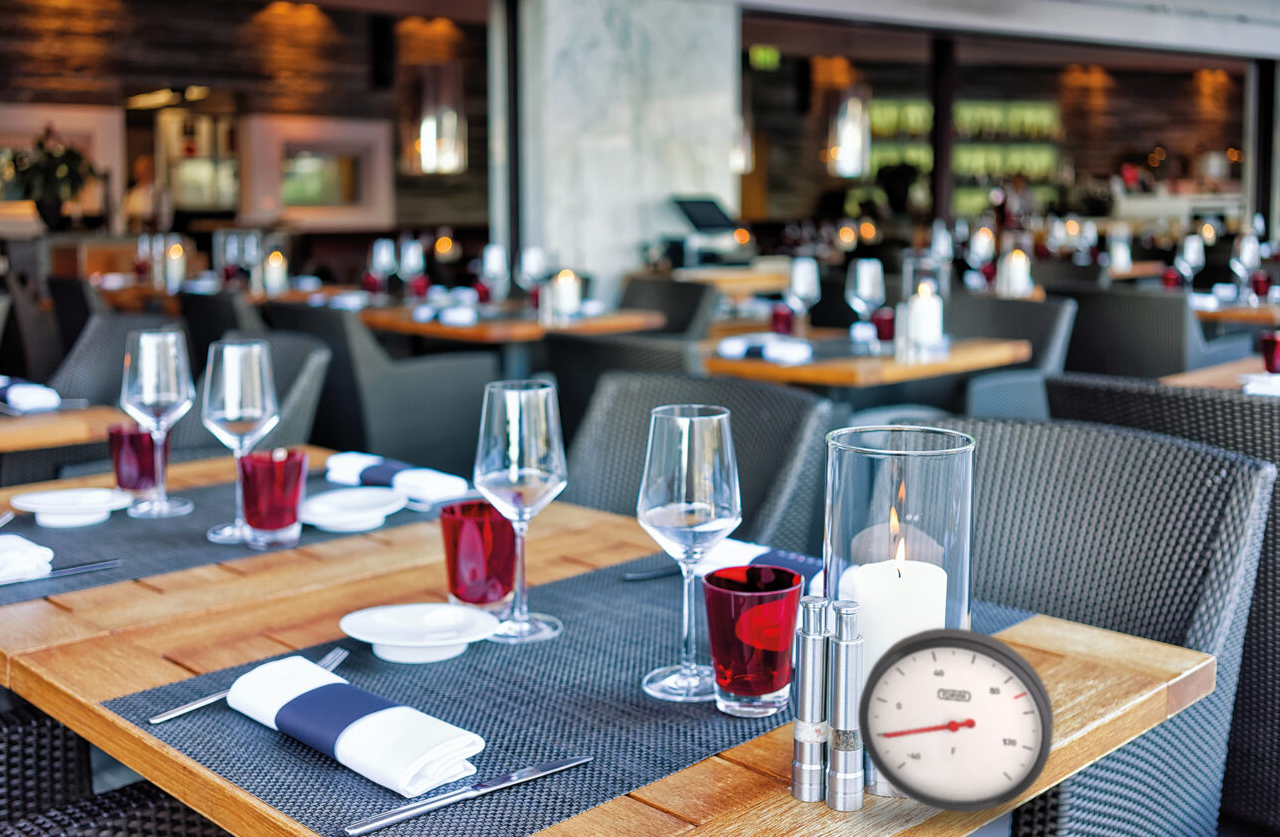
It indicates -20 °F
